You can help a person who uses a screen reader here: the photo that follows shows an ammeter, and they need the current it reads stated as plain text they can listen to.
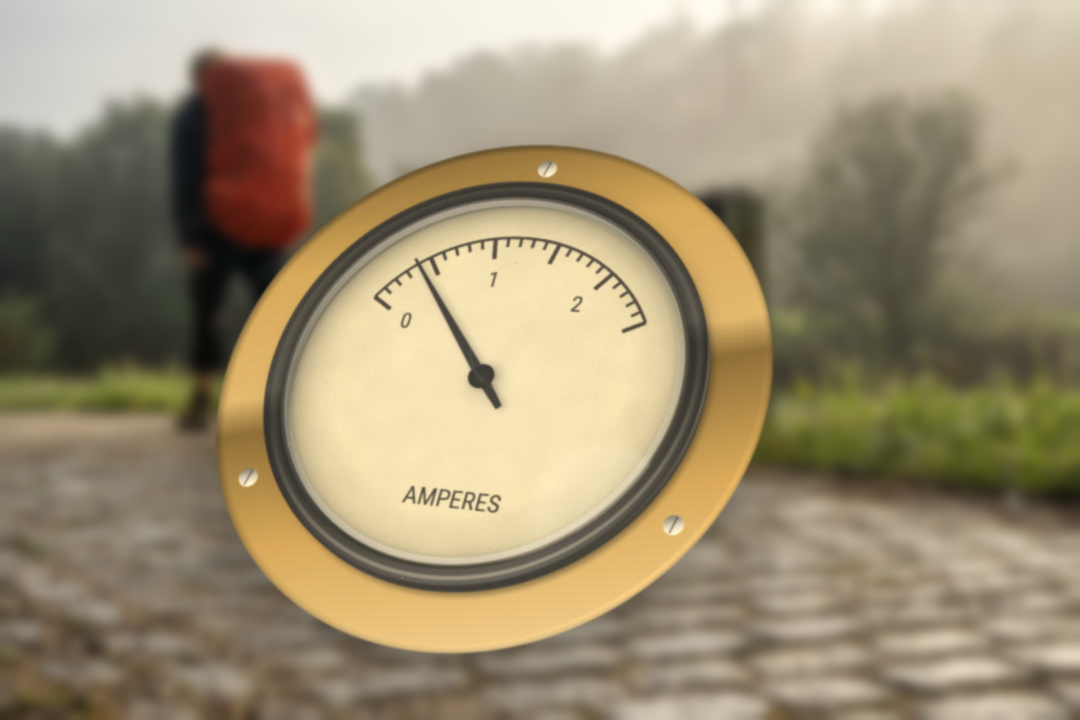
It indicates 0.4 A
